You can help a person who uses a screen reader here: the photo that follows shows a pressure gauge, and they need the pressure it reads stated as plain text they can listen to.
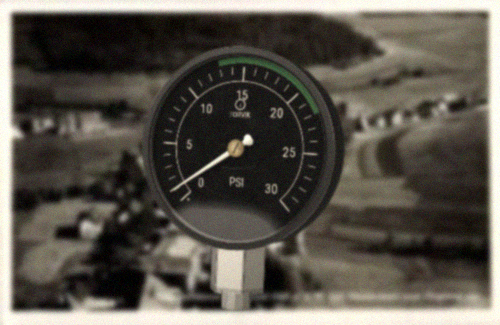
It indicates 1 psi
